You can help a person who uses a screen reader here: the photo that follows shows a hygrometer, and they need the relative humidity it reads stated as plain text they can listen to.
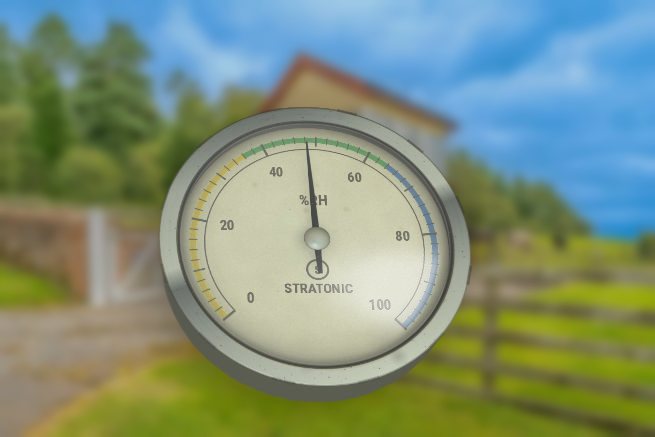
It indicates 48 %
